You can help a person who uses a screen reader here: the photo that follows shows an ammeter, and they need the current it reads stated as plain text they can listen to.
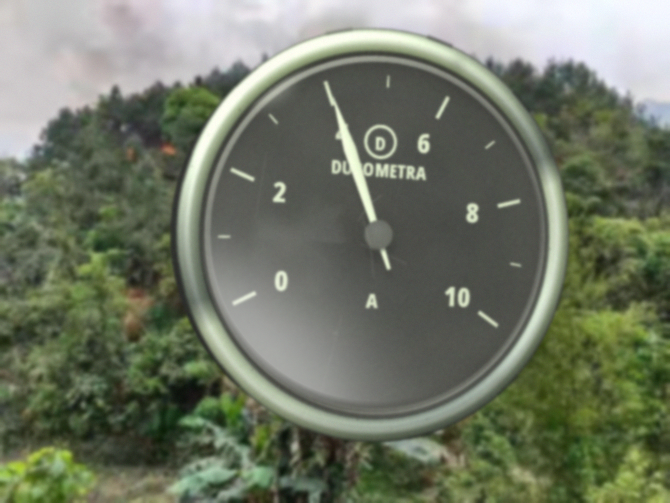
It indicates 4 A
